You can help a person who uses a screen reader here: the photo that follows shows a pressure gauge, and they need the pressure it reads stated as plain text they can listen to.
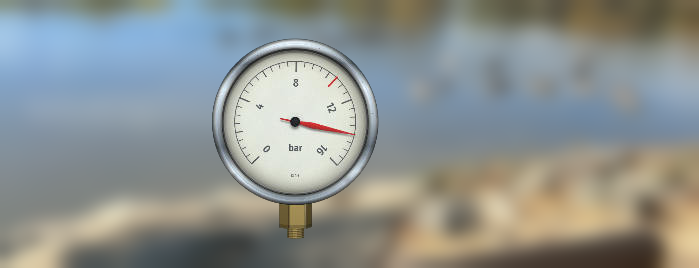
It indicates 14 bar
